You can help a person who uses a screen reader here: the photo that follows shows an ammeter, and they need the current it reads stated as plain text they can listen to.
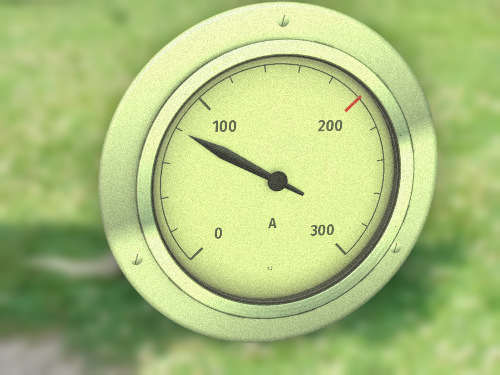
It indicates 80 A
